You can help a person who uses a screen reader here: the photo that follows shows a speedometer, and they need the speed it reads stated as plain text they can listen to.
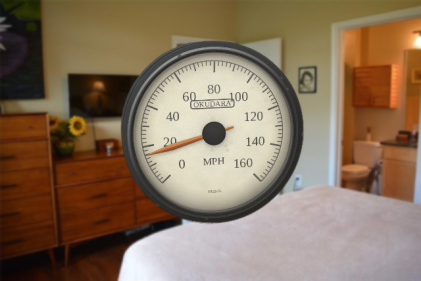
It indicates 16 mph
